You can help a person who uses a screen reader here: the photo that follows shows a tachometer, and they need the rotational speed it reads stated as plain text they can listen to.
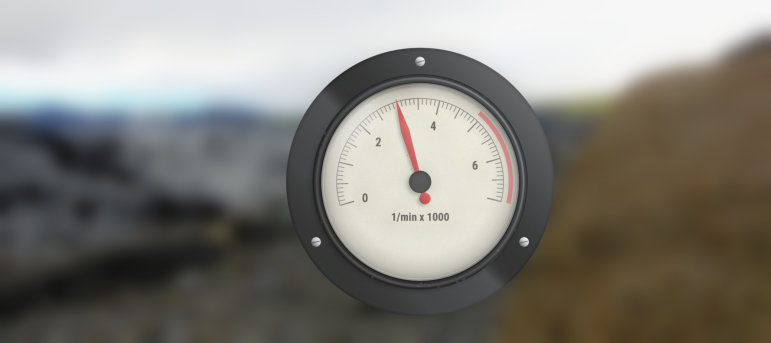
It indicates 3000 rpm
